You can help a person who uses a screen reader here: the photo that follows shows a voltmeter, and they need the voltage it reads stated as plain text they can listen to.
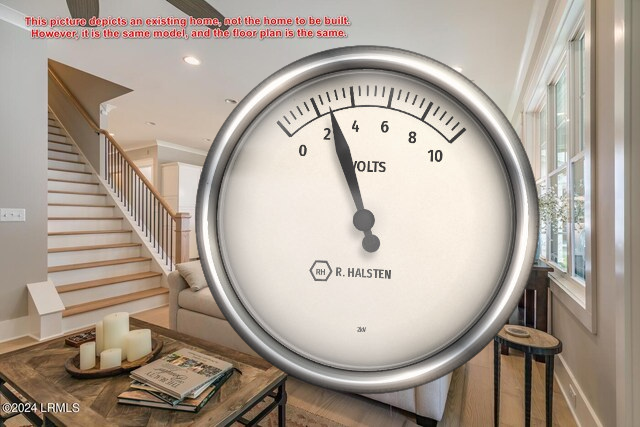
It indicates 2.8 V
